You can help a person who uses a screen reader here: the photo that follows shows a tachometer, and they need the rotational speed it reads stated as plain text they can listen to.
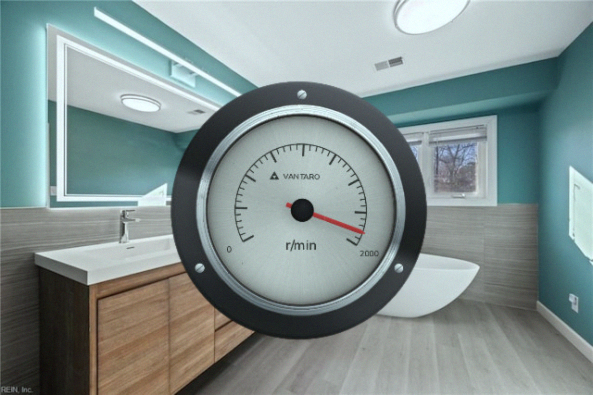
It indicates 1900 rpm
